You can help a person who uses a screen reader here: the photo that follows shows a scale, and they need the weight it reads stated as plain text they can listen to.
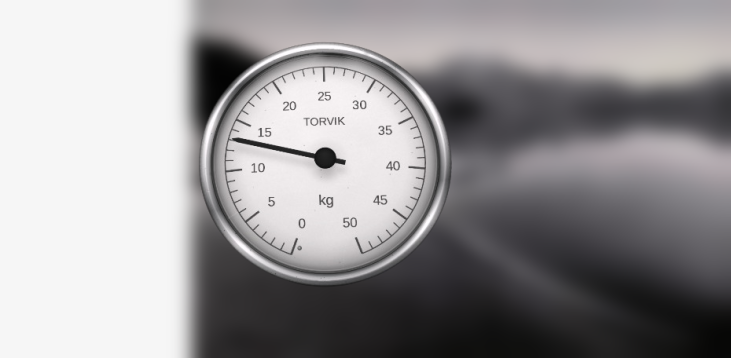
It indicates 13 kg
